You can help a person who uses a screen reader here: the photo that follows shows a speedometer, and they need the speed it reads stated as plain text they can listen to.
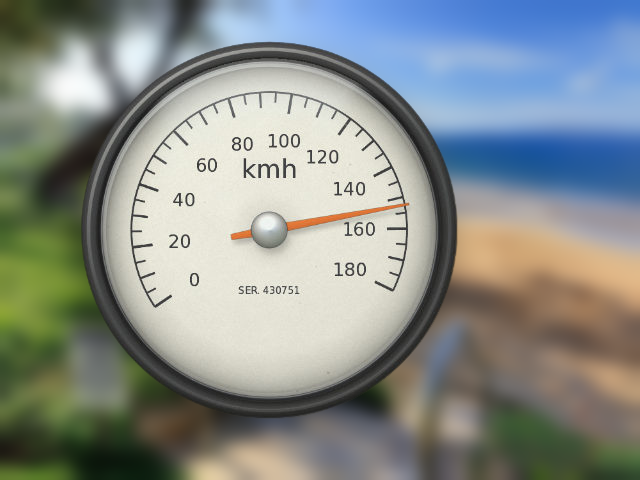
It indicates 152.5 km/h
